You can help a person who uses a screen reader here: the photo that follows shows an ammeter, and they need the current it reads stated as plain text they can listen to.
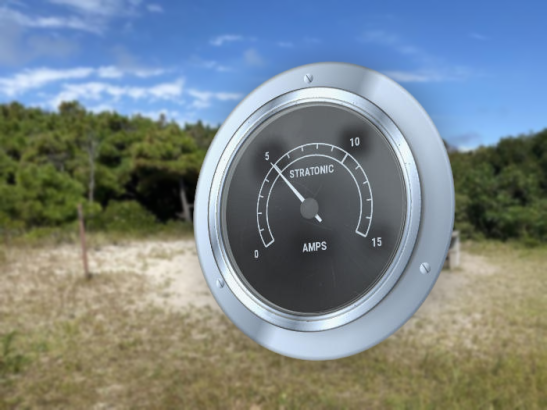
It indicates 5 A
